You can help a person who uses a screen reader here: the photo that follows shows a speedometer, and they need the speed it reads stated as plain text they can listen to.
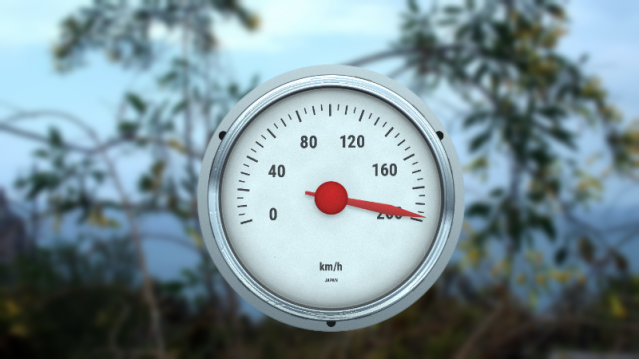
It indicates 197.5 km/h
